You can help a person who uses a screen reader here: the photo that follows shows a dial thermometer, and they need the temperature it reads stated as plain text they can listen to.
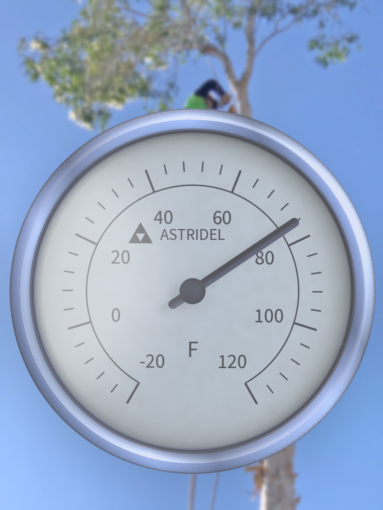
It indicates 76 °F
